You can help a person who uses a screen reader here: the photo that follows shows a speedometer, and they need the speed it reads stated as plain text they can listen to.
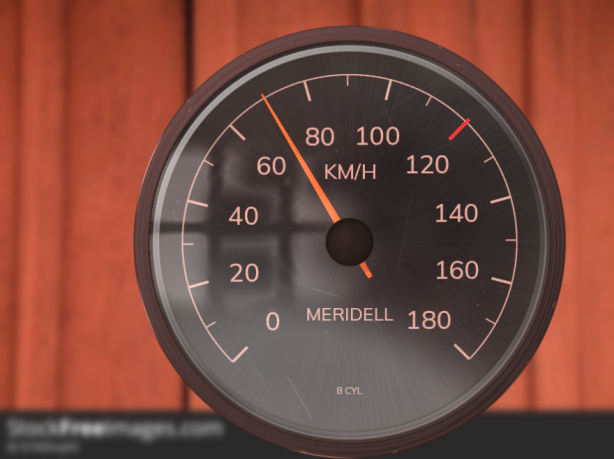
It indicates 70 km/h
